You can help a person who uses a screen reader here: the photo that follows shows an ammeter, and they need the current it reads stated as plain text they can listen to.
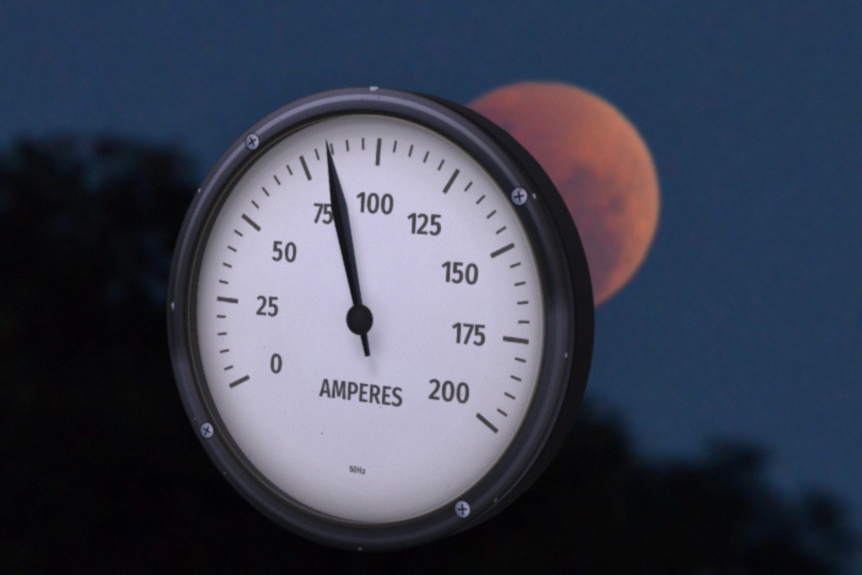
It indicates 85 A
